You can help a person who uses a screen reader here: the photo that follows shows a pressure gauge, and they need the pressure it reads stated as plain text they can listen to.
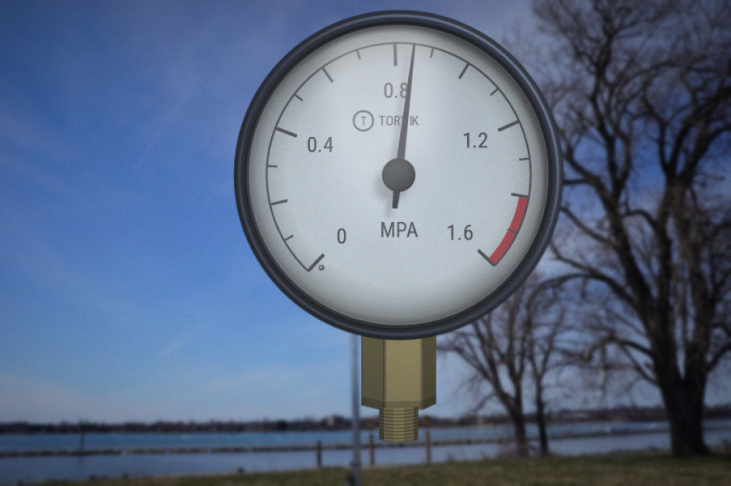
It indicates 0.85 MPa
